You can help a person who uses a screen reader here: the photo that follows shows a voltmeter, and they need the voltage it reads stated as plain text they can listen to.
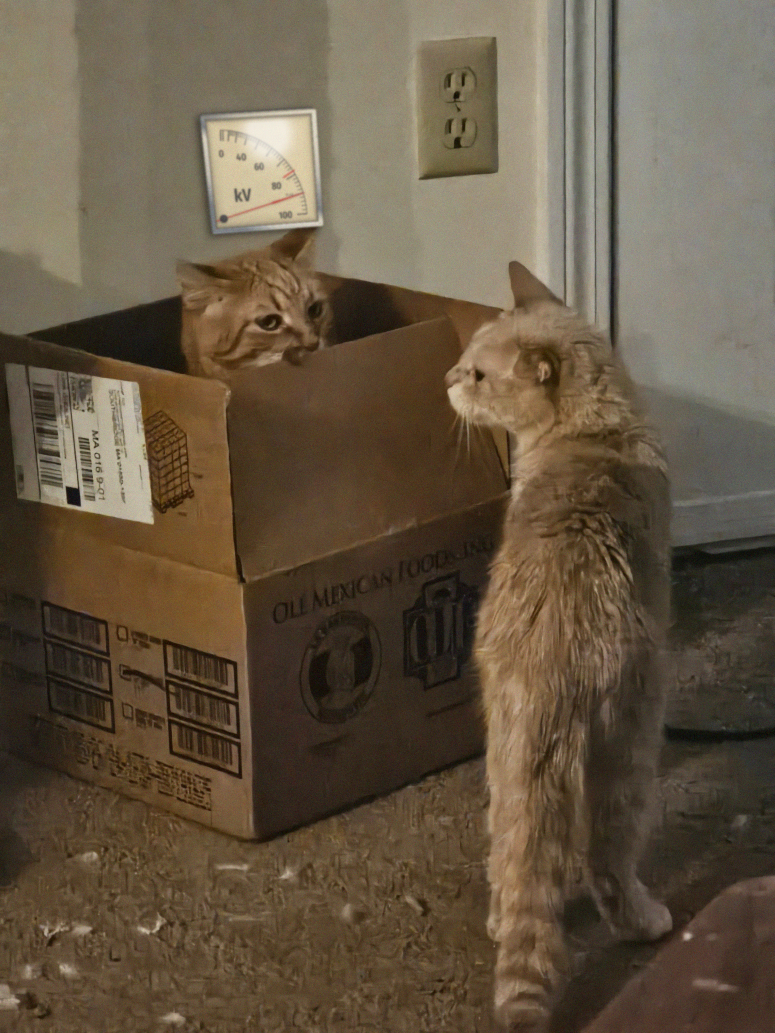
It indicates 90 kV
